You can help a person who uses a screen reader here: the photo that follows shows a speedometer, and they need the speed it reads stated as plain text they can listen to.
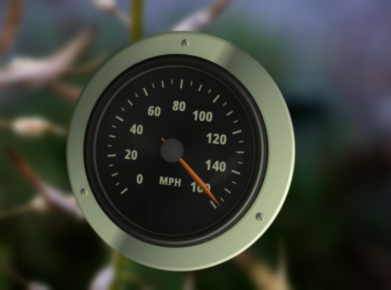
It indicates 157.5 mph
